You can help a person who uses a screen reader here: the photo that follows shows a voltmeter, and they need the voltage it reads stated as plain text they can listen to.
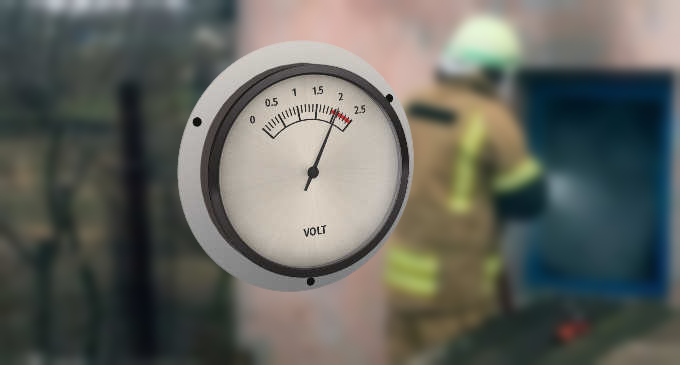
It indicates 2 V
